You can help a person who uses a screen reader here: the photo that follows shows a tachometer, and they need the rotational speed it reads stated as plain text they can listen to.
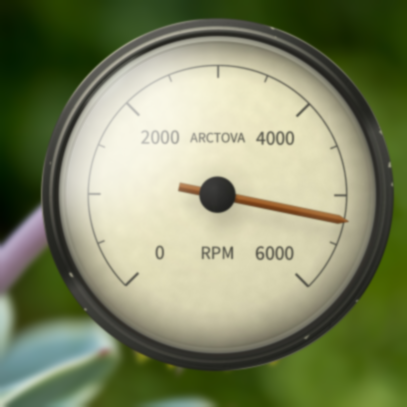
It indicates 5250 rpm
